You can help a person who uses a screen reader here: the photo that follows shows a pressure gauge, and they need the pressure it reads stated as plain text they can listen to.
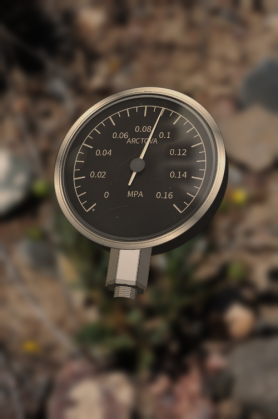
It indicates 0.09 MPa
